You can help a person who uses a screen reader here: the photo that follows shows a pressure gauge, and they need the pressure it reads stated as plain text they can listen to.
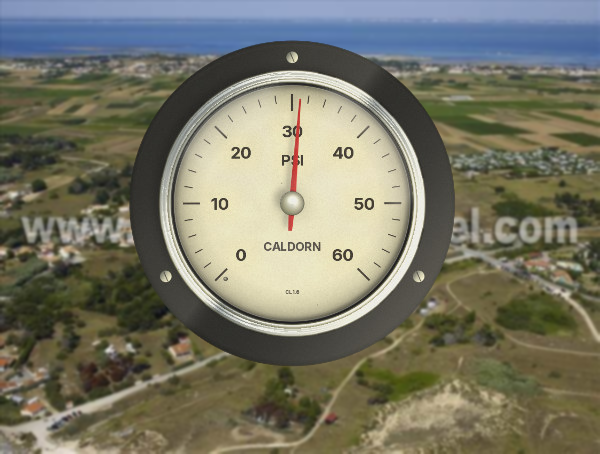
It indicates 31 psi
